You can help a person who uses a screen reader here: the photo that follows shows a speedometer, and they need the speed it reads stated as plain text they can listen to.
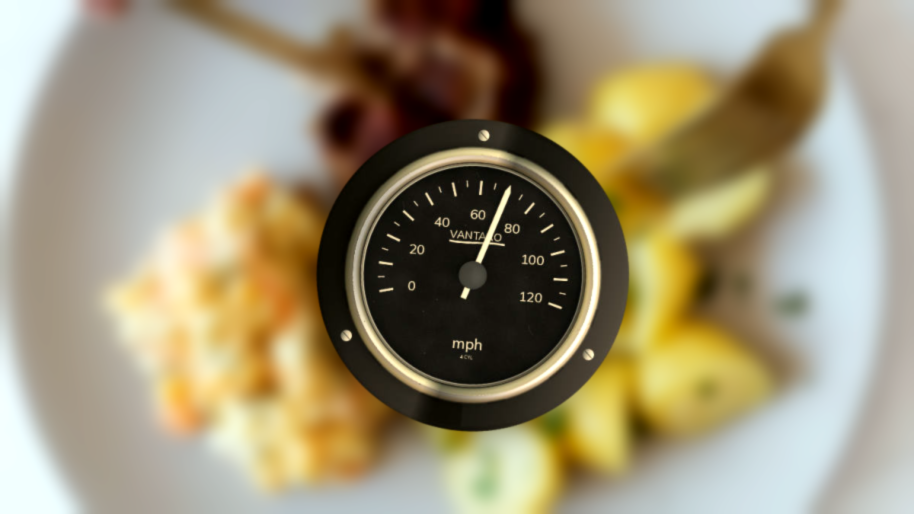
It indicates 70 mph
